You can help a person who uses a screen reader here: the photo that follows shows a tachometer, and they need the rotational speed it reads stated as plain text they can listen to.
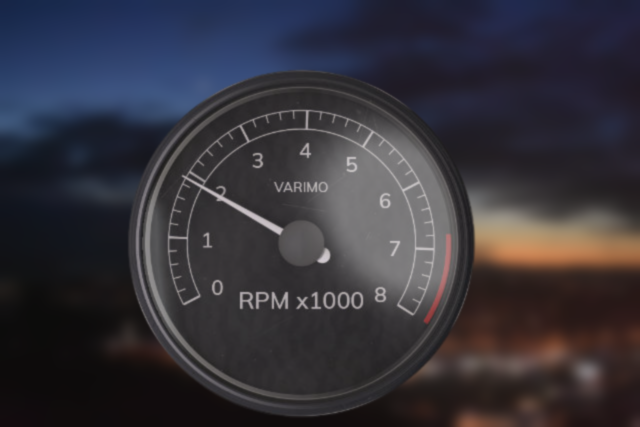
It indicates 1900 rpm
